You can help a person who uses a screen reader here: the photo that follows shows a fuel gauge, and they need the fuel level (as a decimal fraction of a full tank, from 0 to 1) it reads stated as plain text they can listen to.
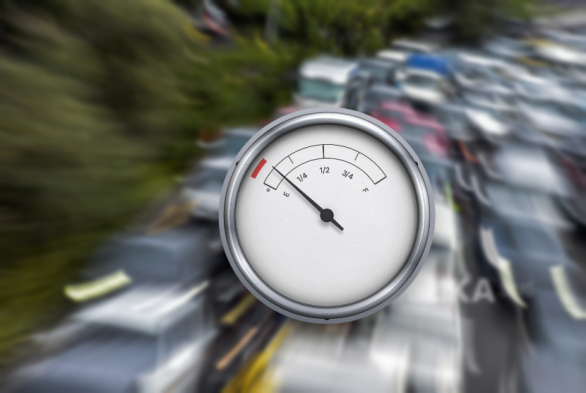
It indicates 0.125
